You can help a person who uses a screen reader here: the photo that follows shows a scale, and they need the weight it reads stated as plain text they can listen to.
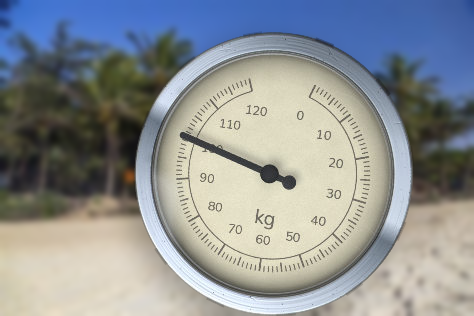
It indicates 100 kg
